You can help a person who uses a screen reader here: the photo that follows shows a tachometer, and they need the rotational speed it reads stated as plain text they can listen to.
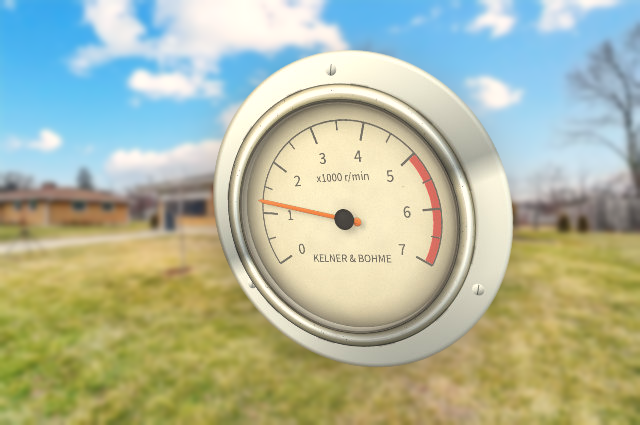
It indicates 1250 rpm
